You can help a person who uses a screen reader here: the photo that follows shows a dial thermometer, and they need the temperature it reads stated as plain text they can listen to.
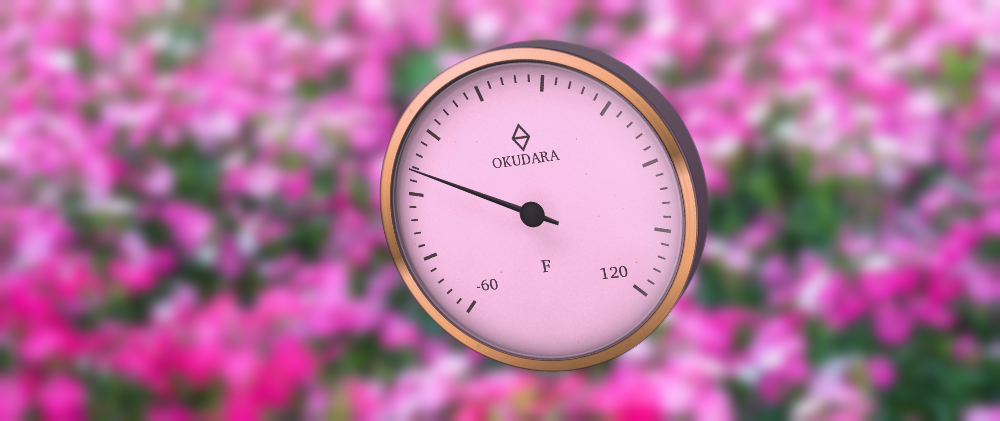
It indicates -12 °F
